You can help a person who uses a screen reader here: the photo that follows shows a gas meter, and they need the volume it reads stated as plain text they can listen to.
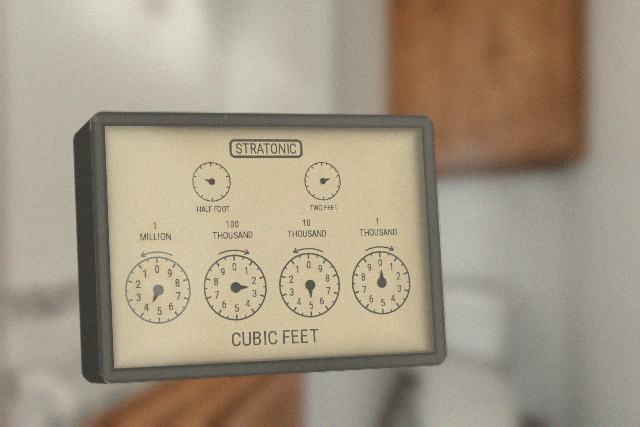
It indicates 425000 ft³
